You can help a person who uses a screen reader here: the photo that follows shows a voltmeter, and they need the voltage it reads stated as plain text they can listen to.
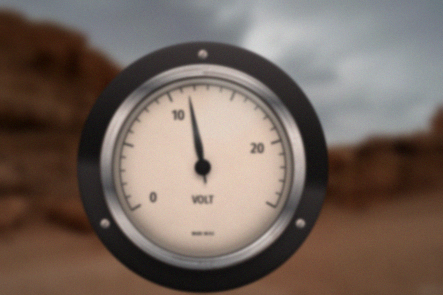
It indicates 11.5 V
